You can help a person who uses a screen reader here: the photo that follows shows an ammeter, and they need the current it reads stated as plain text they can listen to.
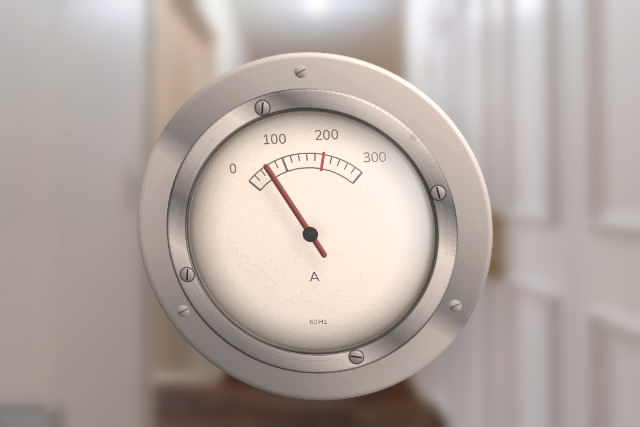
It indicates 60 A
